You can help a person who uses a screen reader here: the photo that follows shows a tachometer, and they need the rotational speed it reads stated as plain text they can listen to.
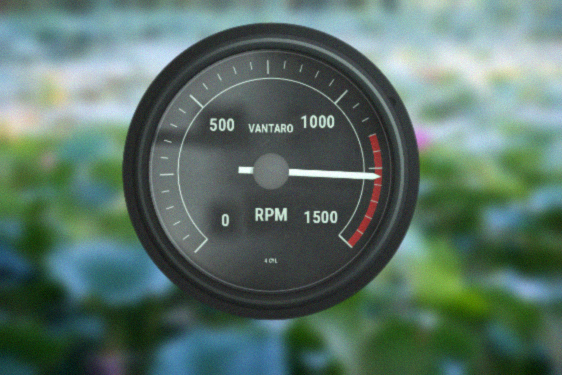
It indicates 1275 rpm
